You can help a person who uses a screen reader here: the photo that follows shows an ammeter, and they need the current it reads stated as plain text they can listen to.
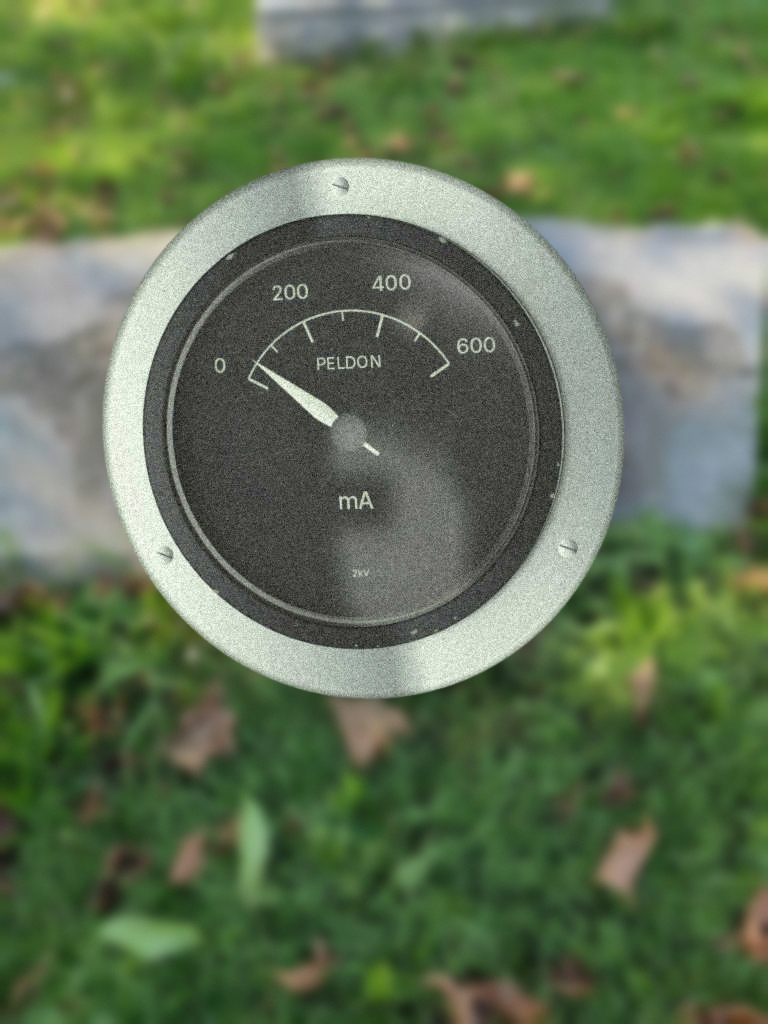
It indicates 50 mA
